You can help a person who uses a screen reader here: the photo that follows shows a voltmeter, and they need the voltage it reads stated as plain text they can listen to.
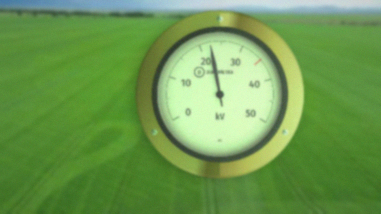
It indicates 22.5 kV
